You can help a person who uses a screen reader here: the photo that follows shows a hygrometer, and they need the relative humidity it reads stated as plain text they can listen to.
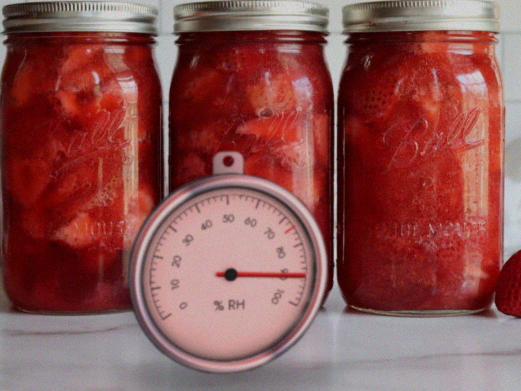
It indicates 90 %
